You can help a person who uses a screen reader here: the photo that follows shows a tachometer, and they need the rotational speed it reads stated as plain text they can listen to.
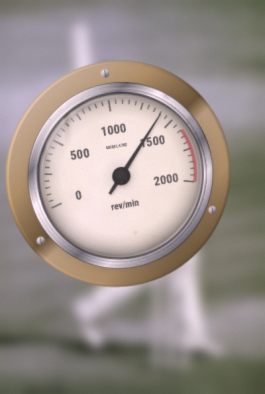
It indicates 1400 rpm
